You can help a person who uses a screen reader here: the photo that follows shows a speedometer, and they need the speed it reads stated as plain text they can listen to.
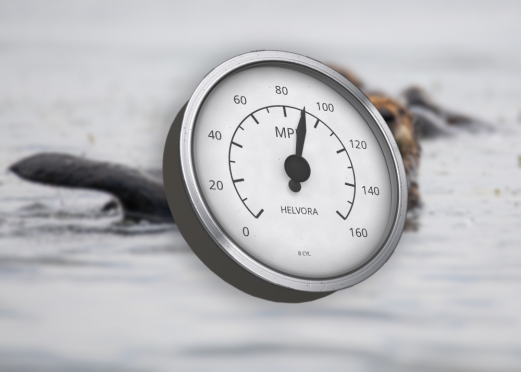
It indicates 90 mph
